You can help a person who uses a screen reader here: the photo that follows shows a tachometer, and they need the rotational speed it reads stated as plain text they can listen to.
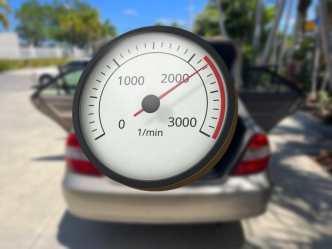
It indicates 2200 rpm
